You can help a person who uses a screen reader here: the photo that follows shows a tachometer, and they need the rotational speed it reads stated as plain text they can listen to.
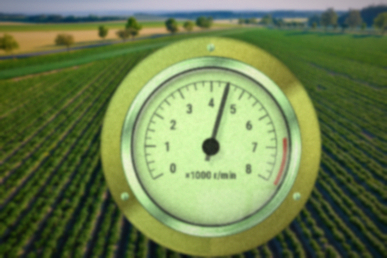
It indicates 4500 rpm
